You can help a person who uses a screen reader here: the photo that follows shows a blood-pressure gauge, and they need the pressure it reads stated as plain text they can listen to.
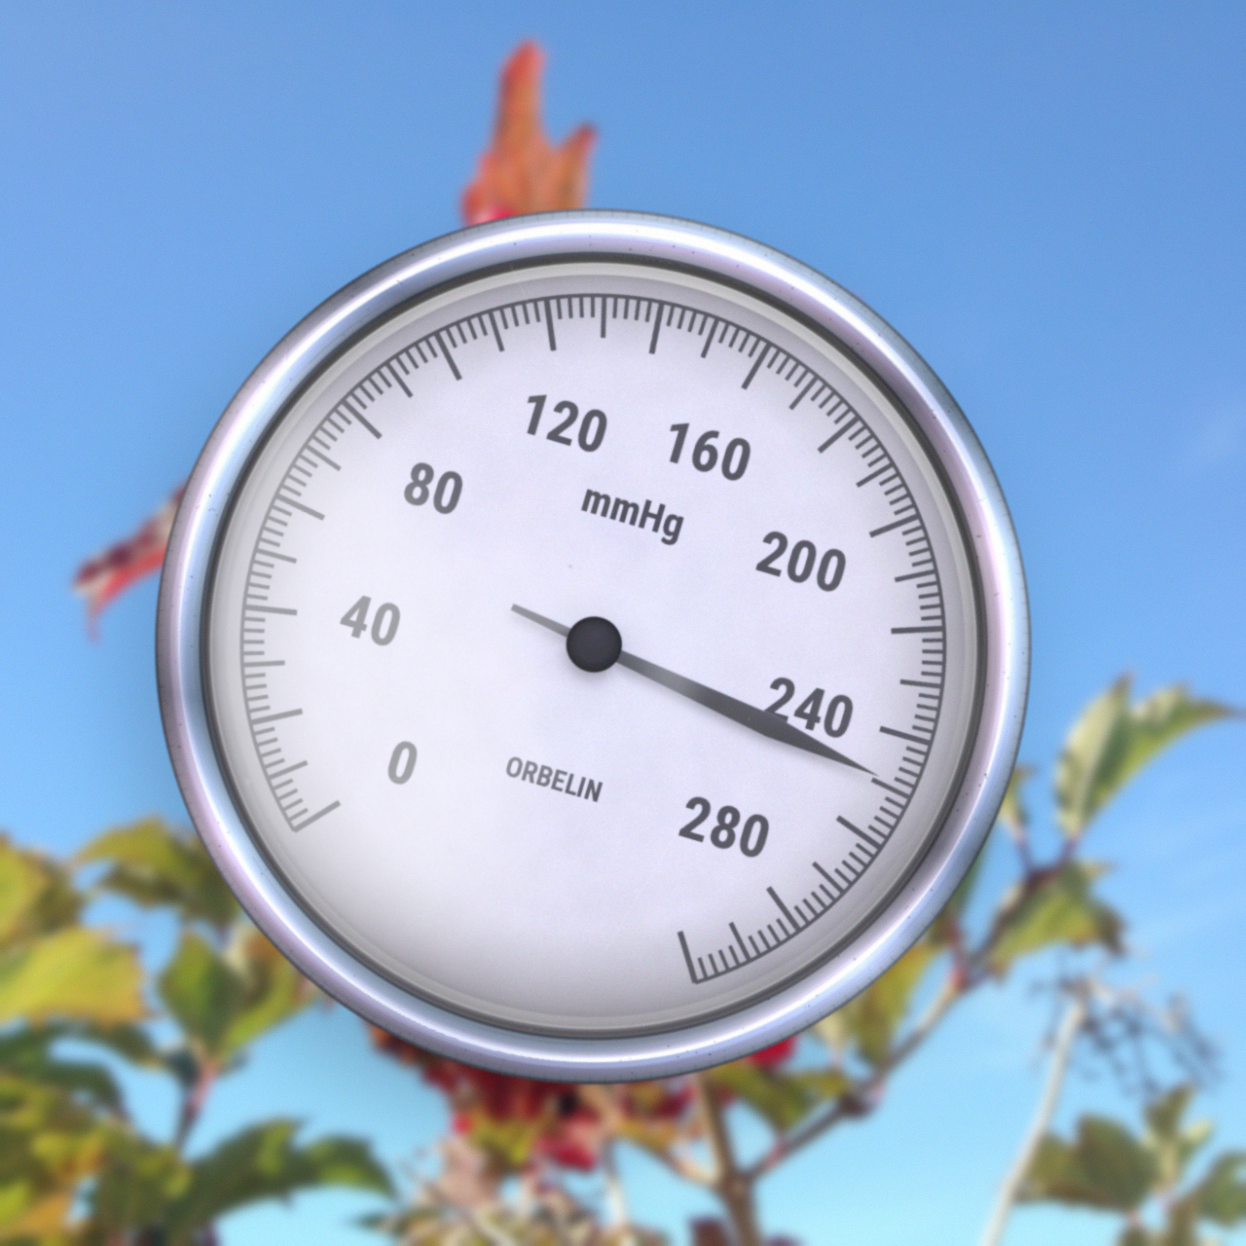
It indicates 249 mmHg
